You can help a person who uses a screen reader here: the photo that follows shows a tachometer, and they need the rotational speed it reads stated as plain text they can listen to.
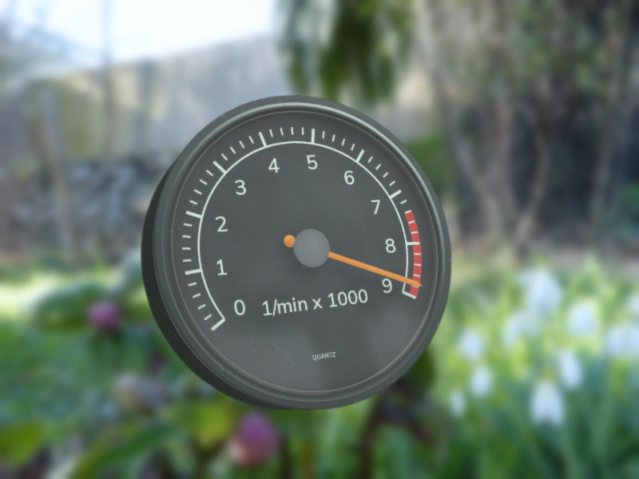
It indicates 8800 rpm
